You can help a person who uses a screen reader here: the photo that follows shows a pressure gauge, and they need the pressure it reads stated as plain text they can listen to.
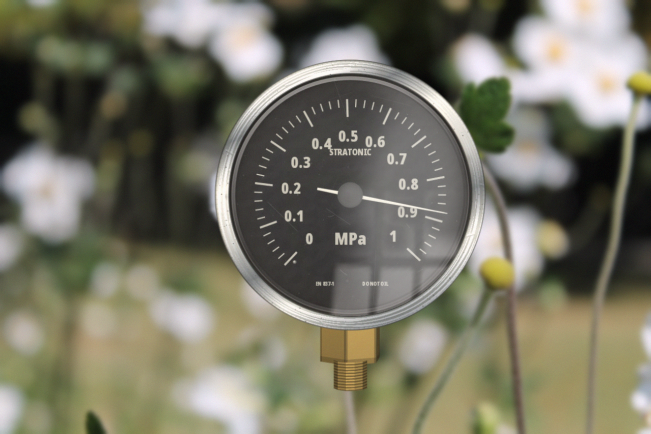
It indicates 0.88 MPa
